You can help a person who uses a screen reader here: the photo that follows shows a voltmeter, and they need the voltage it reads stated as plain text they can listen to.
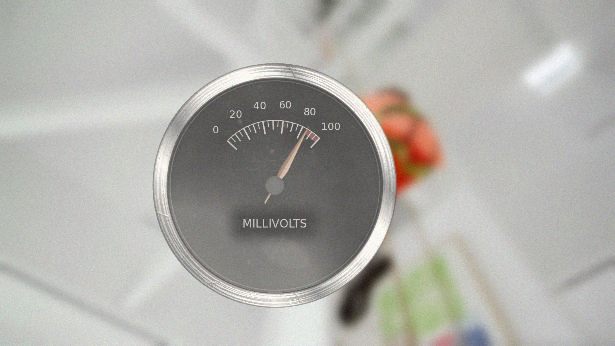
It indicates 85 mV
